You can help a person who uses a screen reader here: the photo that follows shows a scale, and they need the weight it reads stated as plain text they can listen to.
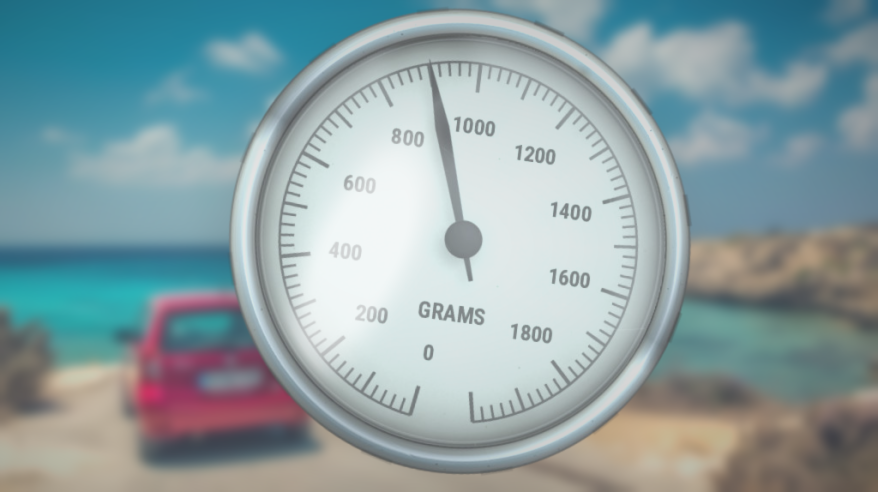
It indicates 900 g
